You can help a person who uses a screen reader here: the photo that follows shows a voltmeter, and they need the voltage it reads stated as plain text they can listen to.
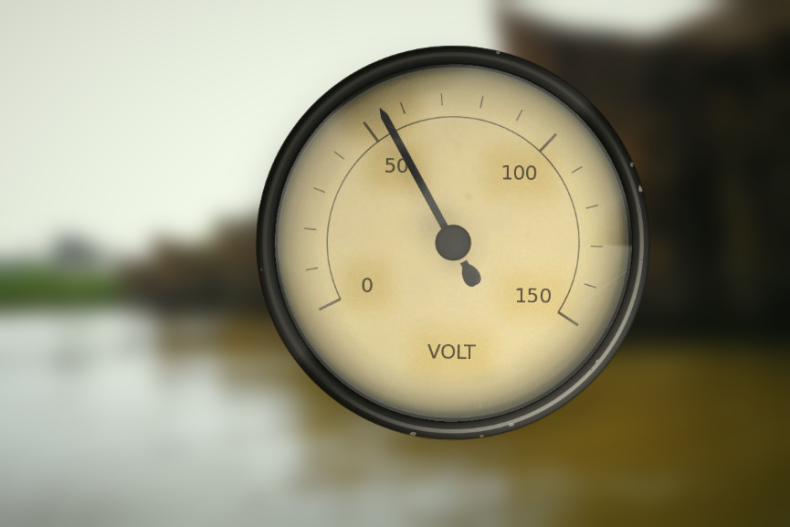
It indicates 55 V
